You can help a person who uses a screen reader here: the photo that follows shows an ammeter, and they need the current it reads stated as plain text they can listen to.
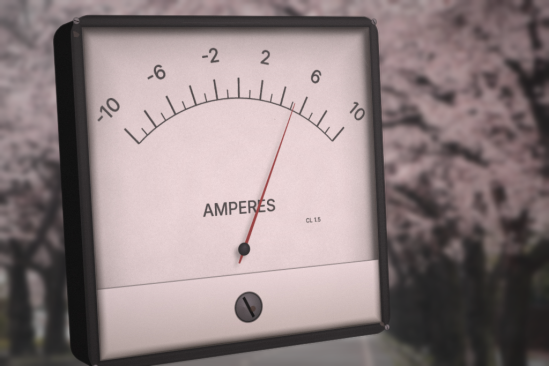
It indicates 5 A
